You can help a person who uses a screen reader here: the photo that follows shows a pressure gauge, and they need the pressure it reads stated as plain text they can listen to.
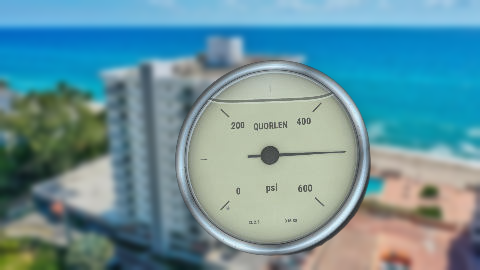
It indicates 500 psi
